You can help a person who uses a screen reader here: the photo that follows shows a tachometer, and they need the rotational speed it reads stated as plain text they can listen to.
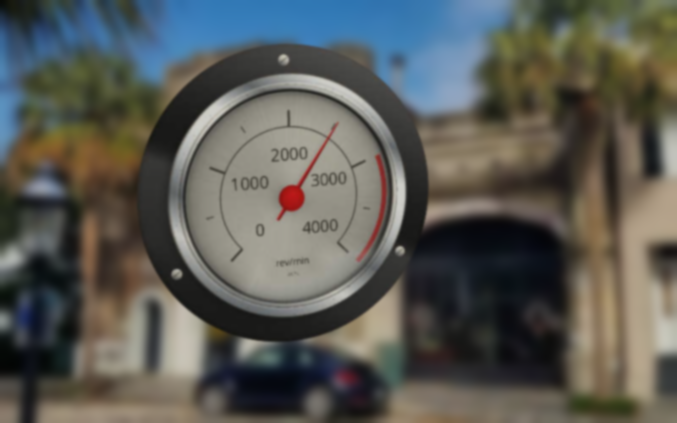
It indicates 2500 rpm
